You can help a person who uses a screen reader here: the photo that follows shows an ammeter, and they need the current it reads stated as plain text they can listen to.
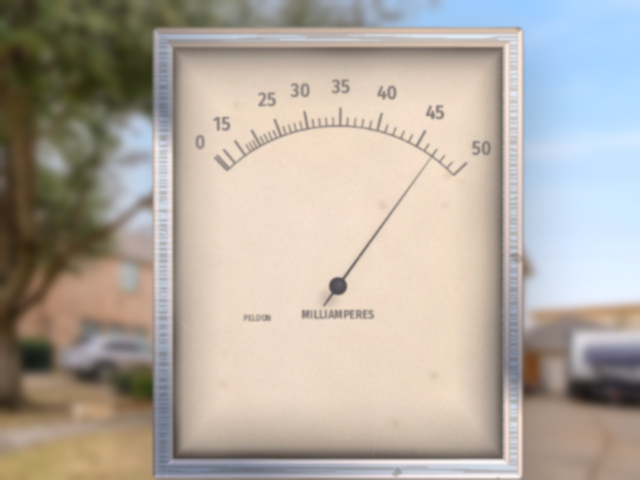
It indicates 47 mA
